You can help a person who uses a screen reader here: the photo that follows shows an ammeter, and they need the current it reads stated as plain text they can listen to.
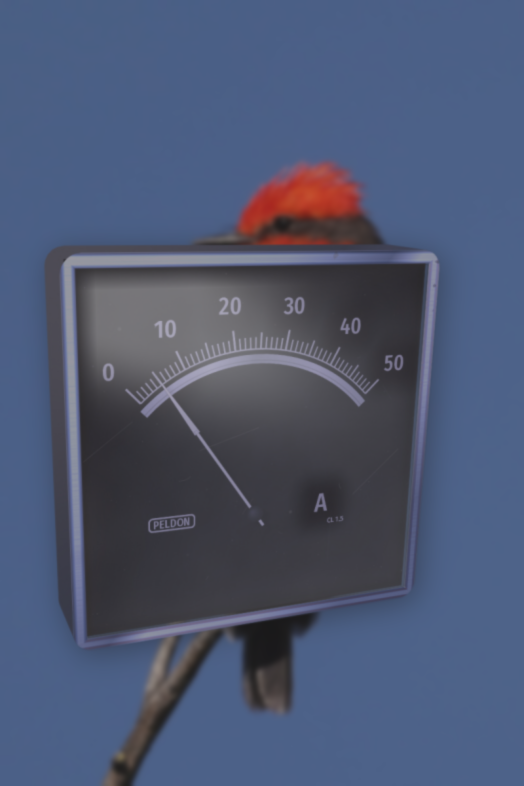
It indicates 5 A
